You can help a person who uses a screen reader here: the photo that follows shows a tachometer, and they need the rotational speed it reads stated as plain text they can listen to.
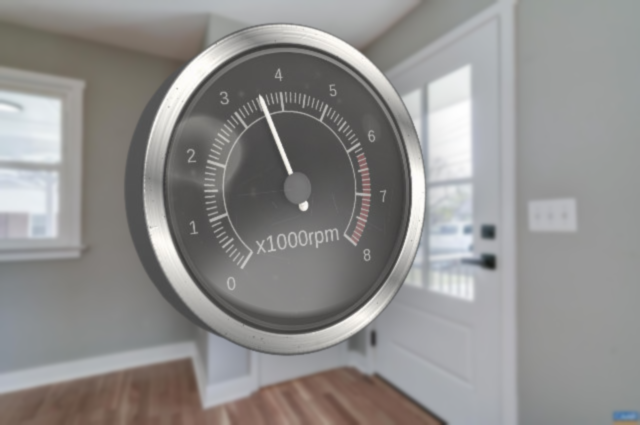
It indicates 3500 rpm
